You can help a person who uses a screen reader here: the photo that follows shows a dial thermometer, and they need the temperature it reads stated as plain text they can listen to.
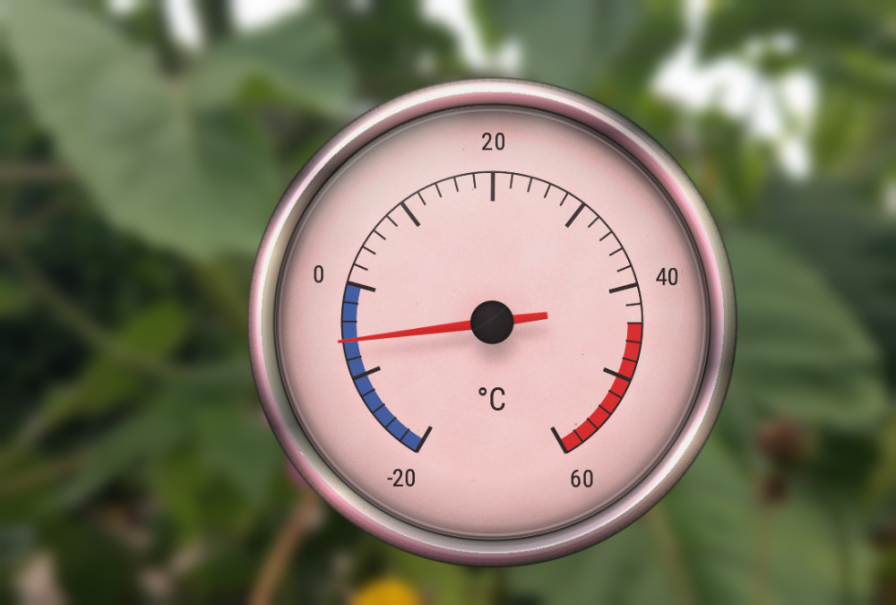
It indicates -6 °C
